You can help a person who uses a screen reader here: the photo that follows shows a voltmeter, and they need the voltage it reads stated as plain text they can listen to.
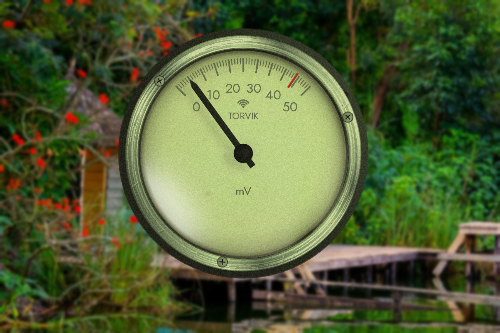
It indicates 5 mV
